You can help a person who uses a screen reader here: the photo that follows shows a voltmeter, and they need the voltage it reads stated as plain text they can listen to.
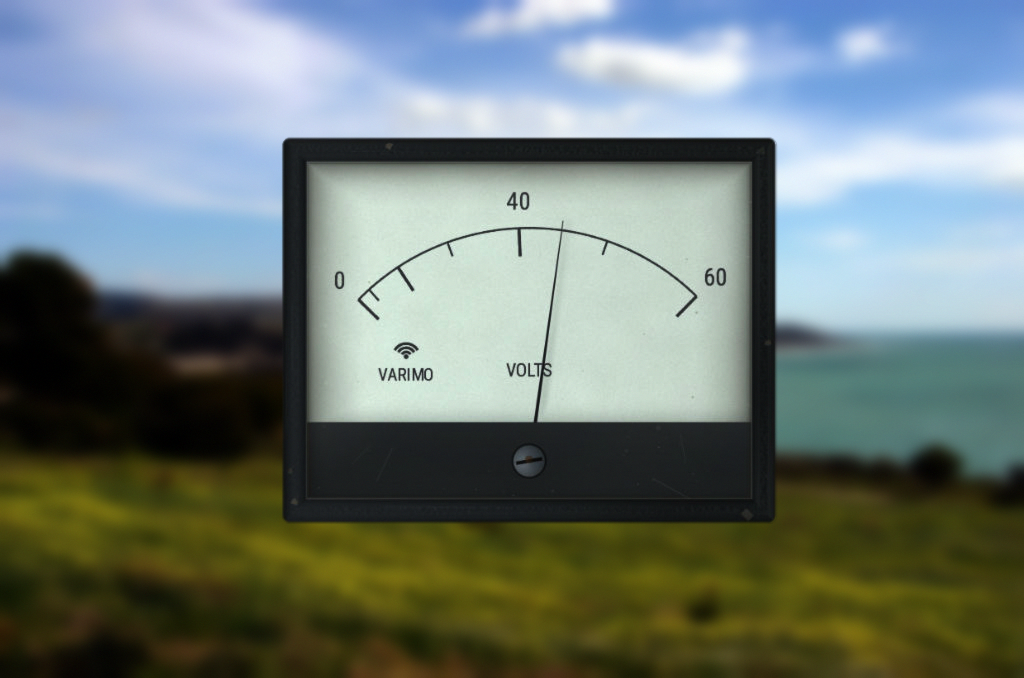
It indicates 45 V
